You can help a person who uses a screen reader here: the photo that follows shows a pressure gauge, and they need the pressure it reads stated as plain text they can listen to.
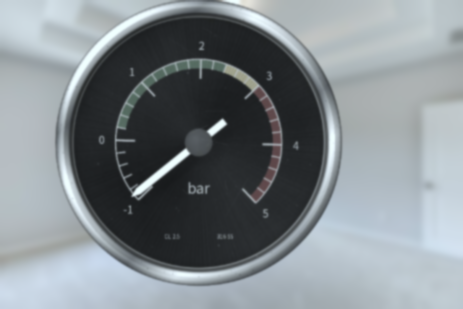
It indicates -0.9 bar
